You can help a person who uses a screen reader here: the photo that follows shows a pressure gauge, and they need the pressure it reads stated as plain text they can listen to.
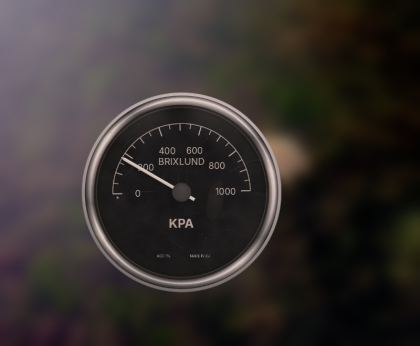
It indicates 175 kPa
